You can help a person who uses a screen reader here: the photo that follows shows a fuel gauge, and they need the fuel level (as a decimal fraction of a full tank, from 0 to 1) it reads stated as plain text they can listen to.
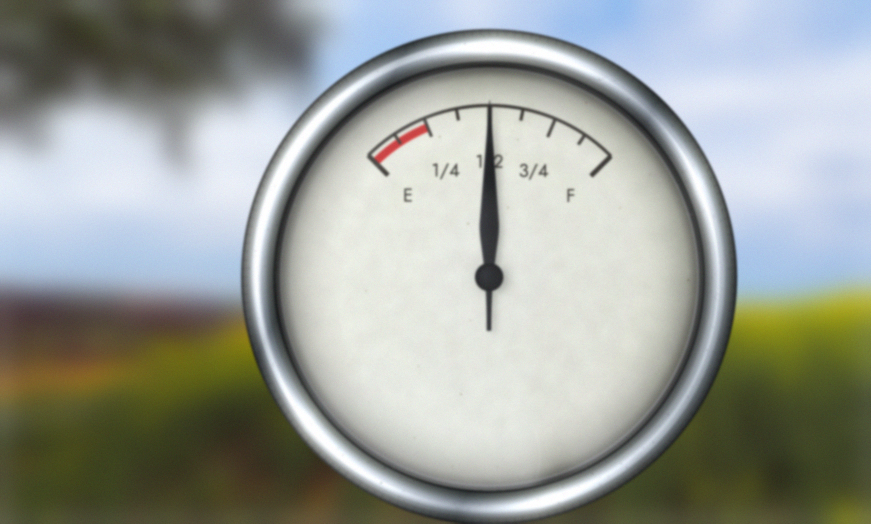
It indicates 0.5
